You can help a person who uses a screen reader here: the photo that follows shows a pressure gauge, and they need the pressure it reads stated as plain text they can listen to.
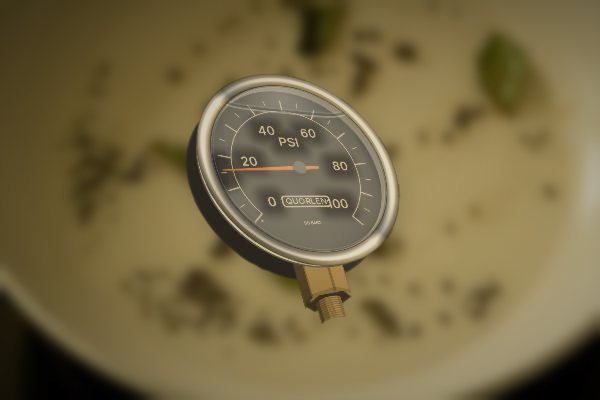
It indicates 15 psi
